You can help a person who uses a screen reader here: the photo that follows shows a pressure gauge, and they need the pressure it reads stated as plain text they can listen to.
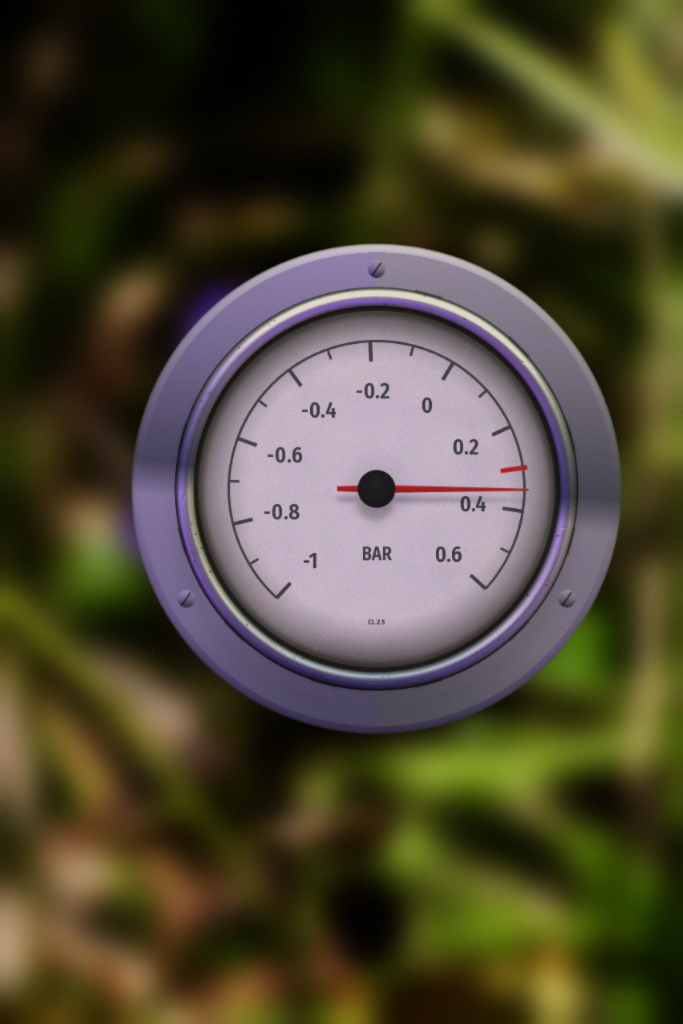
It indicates 0.35 bar
